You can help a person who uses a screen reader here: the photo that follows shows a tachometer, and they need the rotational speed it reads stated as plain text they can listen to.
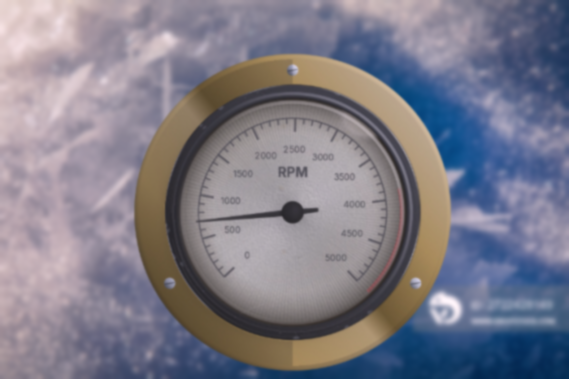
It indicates 700 rpm
